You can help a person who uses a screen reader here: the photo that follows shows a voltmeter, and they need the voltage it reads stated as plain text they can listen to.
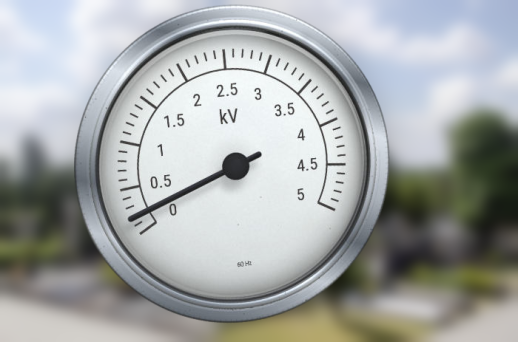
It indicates 0.2 kV
